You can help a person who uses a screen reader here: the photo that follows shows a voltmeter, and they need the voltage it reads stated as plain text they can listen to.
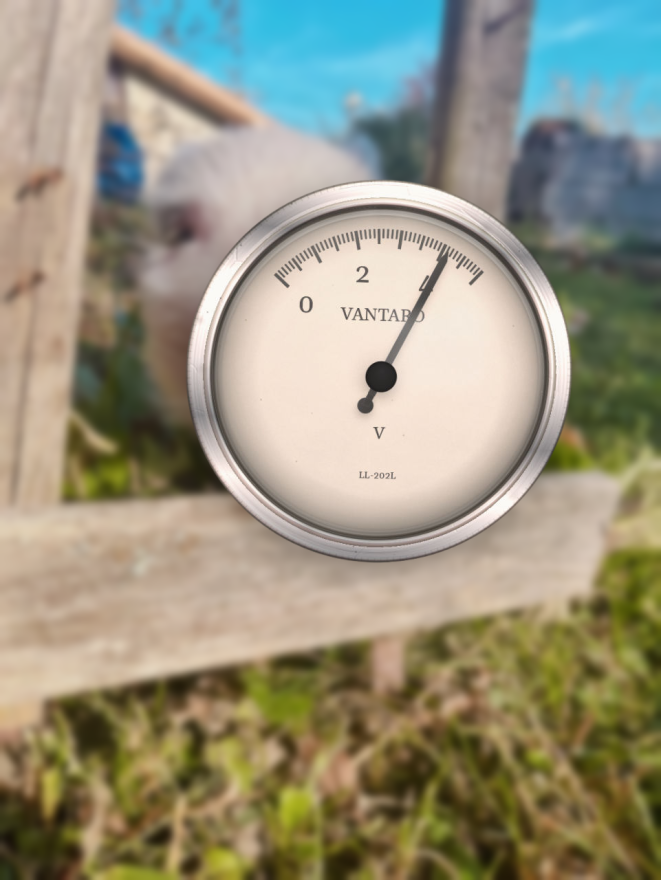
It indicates 4.1 V
